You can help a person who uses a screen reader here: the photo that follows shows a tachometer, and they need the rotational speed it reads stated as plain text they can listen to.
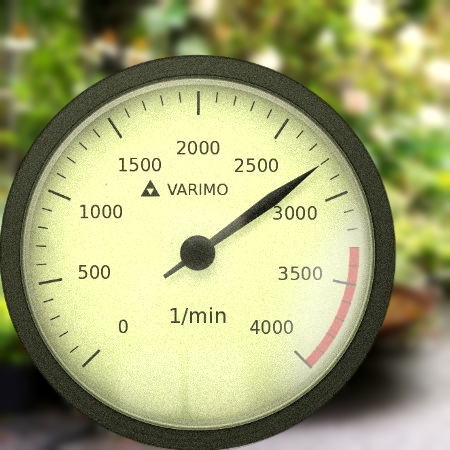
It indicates 2800 rpm
